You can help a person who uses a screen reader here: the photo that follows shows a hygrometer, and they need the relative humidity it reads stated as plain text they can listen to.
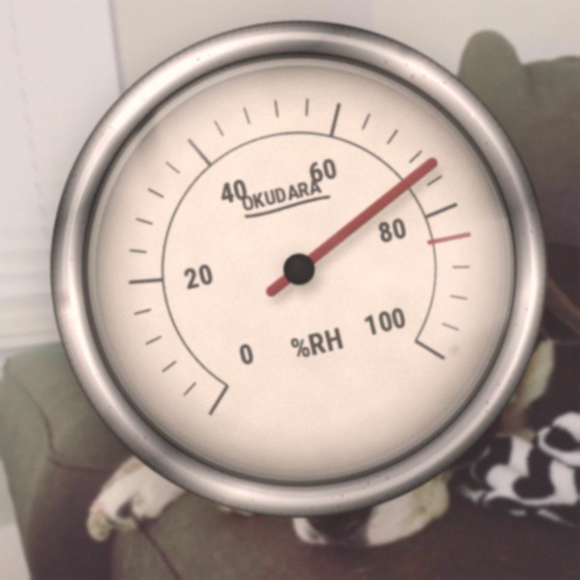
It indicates 74 %
